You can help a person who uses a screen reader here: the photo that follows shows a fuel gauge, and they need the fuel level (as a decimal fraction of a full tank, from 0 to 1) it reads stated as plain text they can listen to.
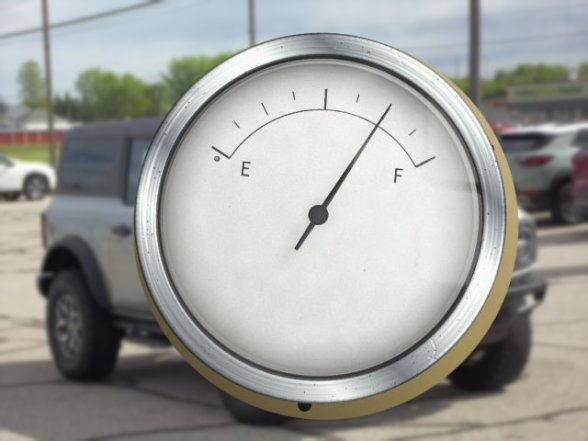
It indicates 0.75
